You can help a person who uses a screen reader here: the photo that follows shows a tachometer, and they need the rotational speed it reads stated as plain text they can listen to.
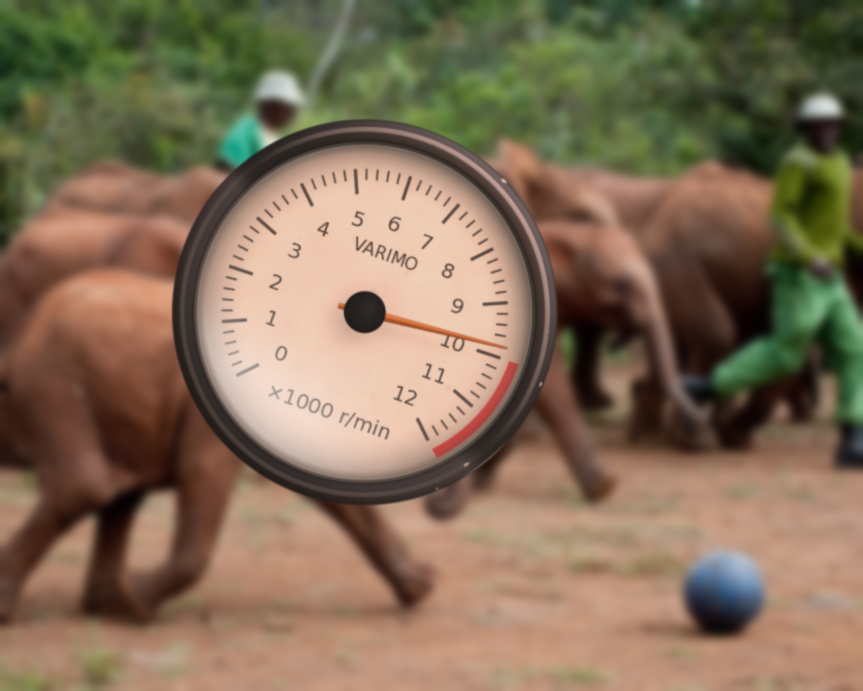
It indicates 9800 rpm
